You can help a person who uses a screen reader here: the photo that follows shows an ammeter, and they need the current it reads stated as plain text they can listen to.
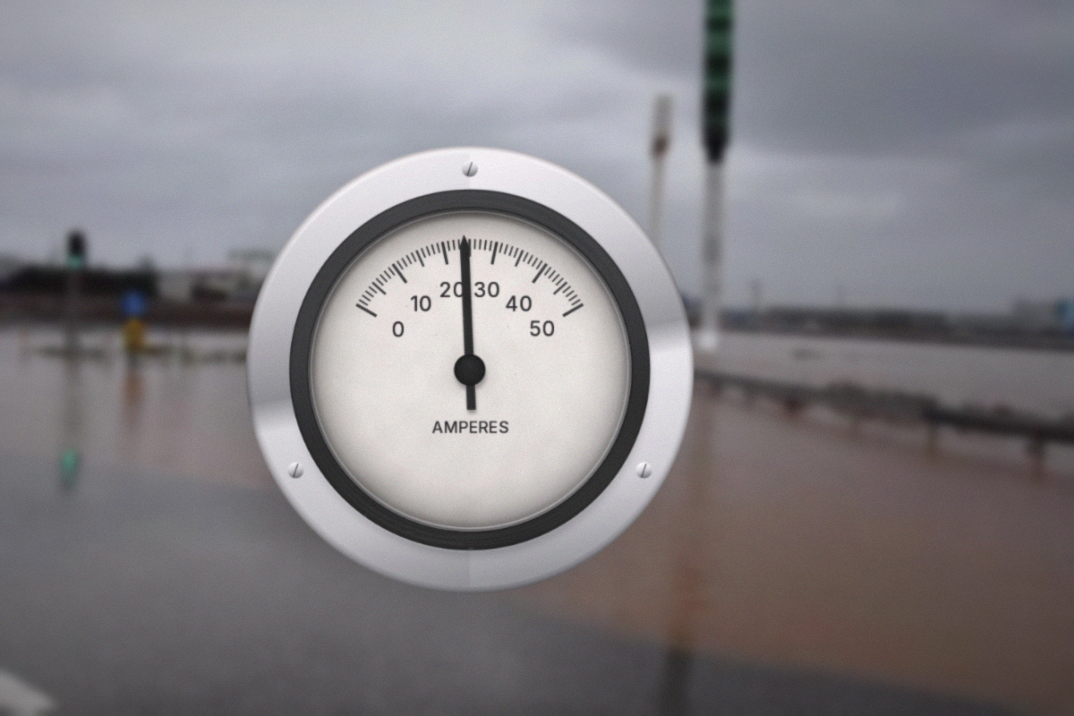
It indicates 24 A
